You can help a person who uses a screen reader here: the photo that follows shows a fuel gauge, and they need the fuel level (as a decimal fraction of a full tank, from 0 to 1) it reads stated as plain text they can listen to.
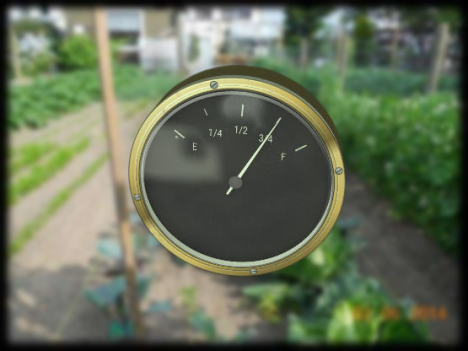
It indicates 0.75
